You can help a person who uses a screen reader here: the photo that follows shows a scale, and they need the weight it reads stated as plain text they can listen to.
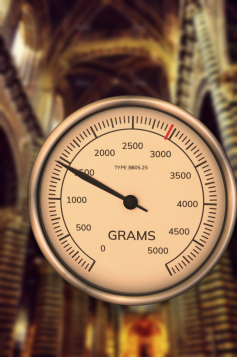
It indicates 1450 g
